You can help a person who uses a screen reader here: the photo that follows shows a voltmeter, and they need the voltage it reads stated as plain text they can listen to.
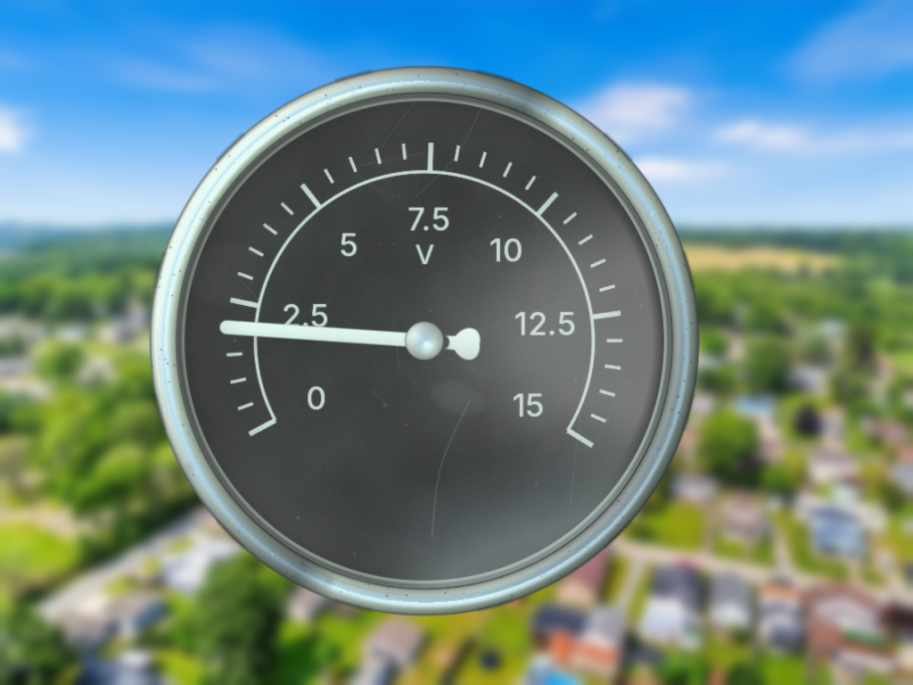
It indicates 2 V
